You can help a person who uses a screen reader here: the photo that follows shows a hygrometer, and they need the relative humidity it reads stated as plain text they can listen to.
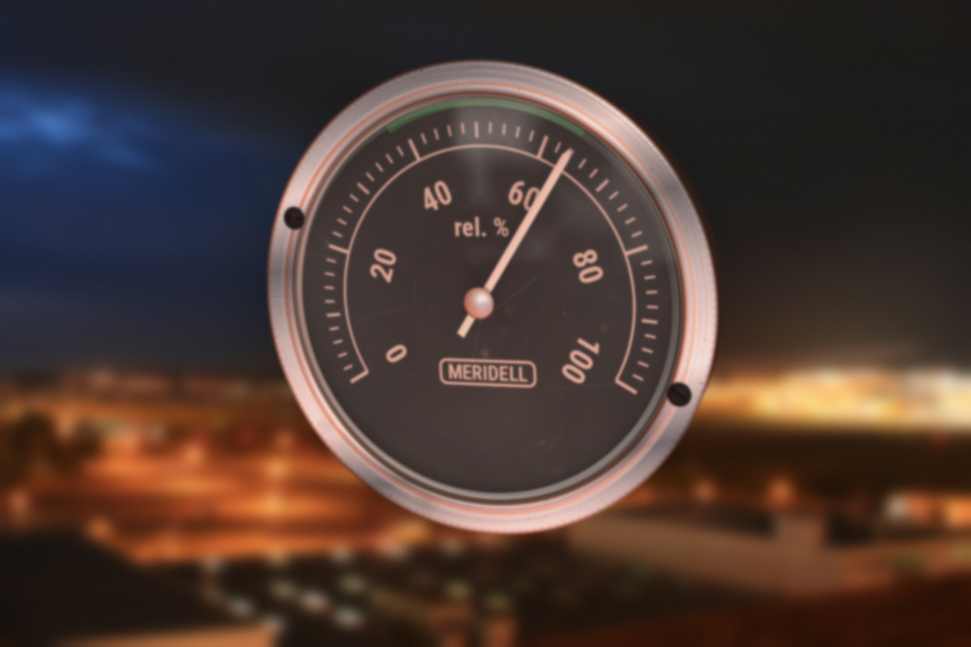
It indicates 64 %
